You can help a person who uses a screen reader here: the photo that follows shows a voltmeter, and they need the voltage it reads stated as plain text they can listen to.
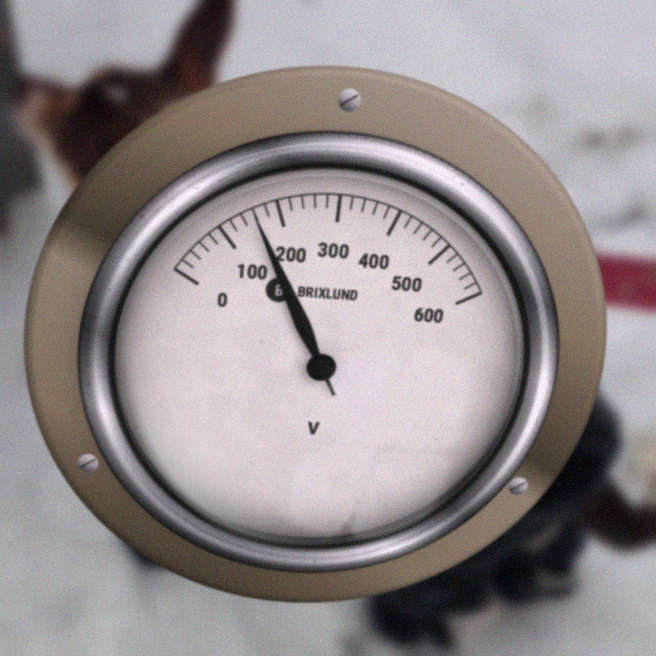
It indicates 160 V
